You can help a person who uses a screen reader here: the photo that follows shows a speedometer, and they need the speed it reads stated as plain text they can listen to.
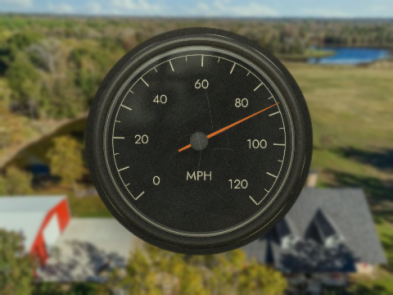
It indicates 87.5 mph
